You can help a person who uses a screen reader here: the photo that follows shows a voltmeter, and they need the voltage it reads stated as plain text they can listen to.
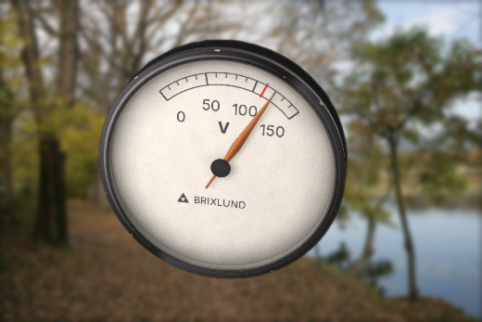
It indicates 120 V
